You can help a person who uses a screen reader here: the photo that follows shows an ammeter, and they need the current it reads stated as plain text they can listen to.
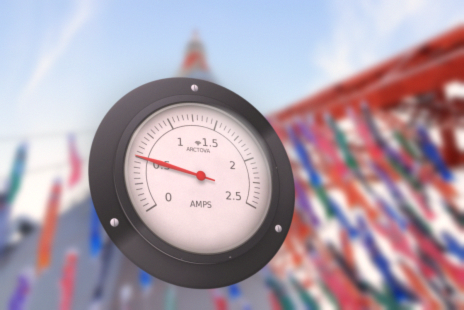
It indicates 0.5 A
